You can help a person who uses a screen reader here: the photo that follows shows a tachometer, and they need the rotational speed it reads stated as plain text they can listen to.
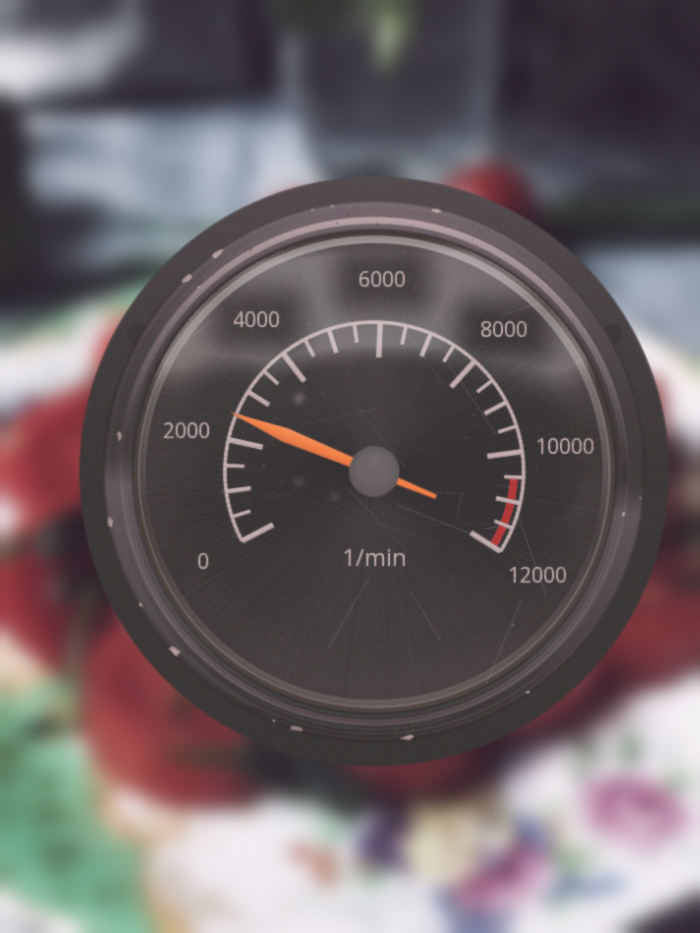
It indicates 2500 rpm
